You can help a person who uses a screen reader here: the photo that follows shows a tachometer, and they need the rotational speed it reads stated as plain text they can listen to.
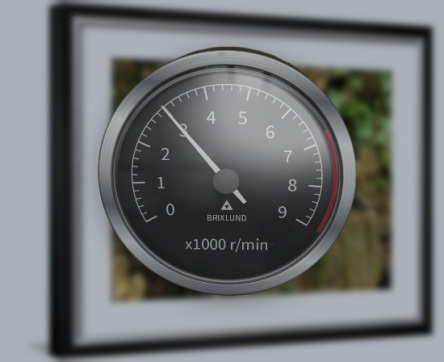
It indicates 3000 rpm
